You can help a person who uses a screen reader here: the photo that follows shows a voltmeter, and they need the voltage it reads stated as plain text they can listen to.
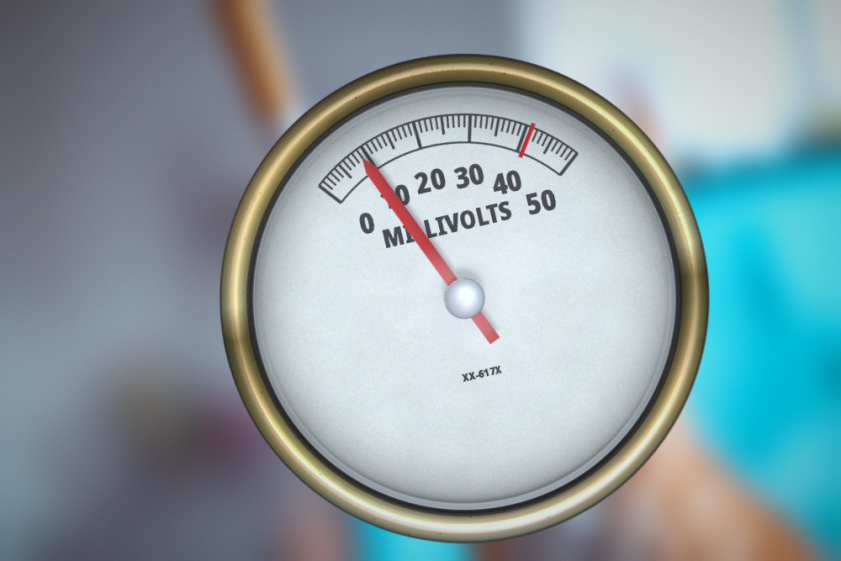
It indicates 9 mV
